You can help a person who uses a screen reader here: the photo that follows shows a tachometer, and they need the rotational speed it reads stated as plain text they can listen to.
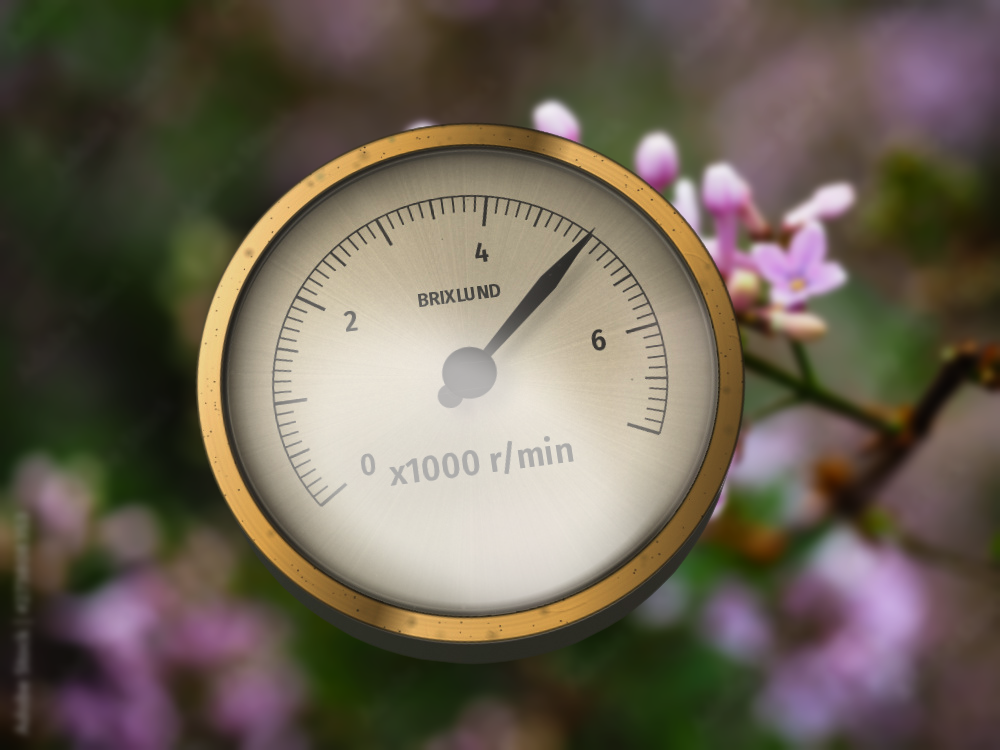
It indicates 5000 rpm
